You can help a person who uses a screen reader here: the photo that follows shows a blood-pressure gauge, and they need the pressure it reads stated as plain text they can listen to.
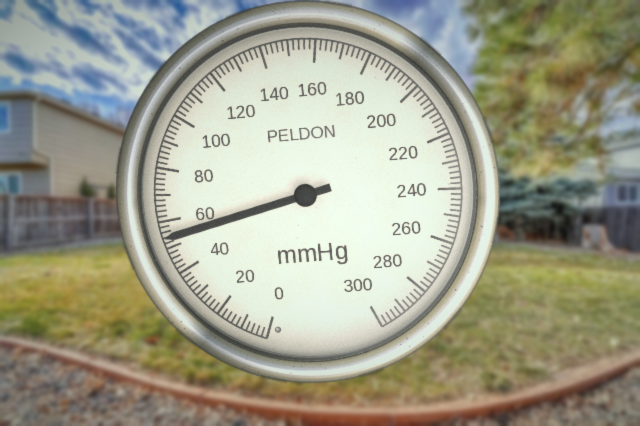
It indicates 54 mmHg
